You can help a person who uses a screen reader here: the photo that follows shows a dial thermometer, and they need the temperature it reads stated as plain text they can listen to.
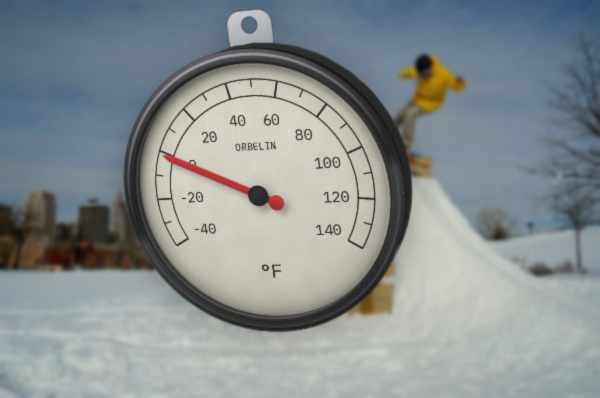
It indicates 0 °F
